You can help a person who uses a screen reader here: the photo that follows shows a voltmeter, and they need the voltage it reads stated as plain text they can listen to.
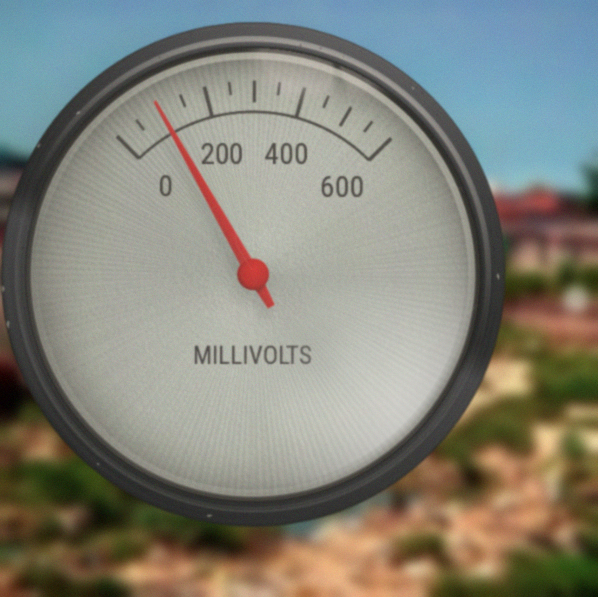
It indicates 100 mV
